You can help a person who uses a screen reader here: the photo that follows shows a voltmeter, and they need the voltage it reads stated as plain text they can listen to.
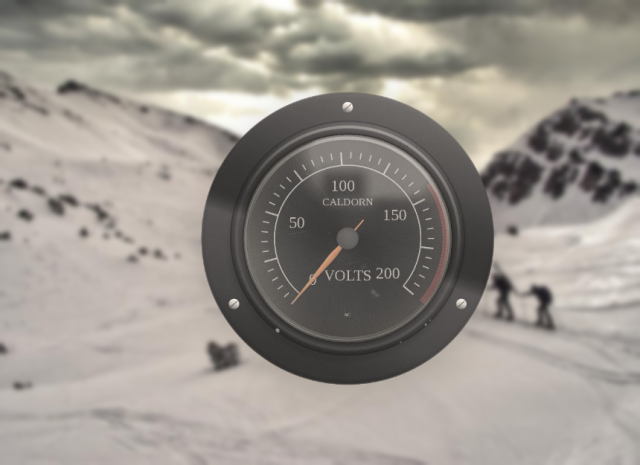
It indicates 0 V
